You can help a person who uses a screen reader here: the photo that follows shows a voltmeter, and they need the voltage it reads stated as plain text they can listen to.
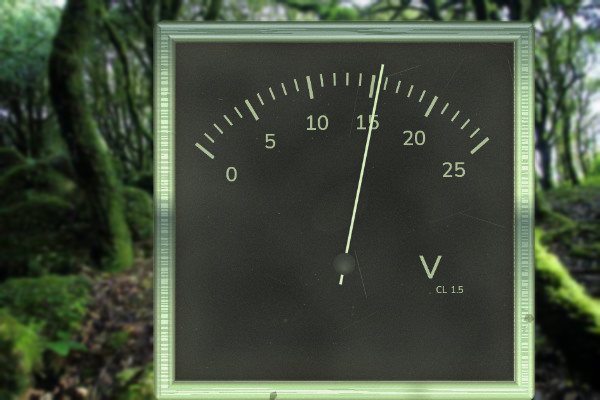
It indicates 15.5 V
